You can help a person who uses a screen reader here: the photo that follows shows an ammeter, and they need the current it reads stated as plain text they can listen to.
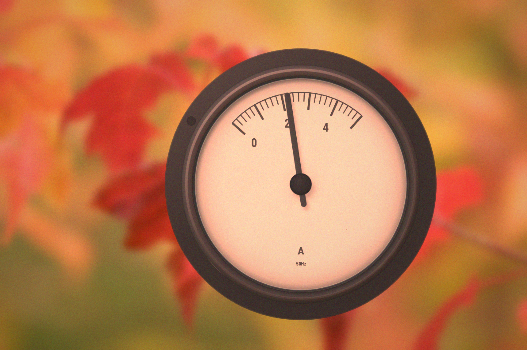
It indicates 2.2 A
